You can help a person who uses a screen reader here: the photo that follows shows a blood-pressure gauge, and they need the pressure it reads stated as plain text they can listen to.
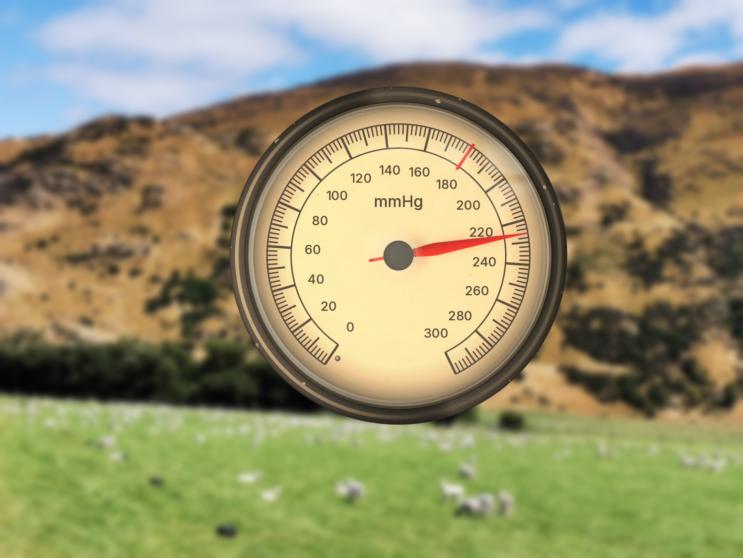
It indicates 226 mmHg
